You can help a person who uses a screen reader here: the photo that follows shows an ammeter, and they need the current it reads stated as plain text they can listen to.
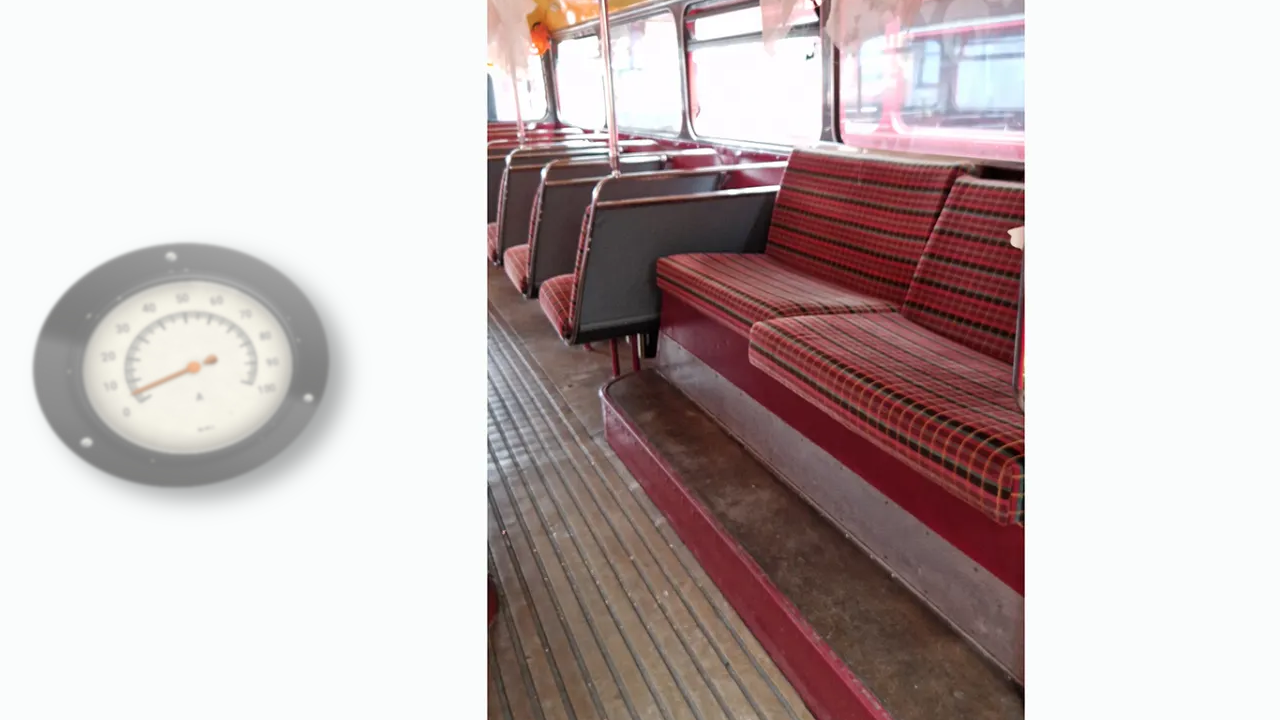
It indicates 5 A
